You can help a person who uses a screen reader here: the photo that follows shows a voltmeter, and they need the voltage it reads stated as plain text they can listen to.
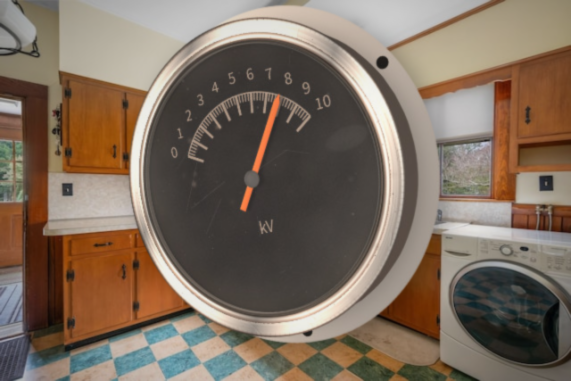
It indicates 8 kV
